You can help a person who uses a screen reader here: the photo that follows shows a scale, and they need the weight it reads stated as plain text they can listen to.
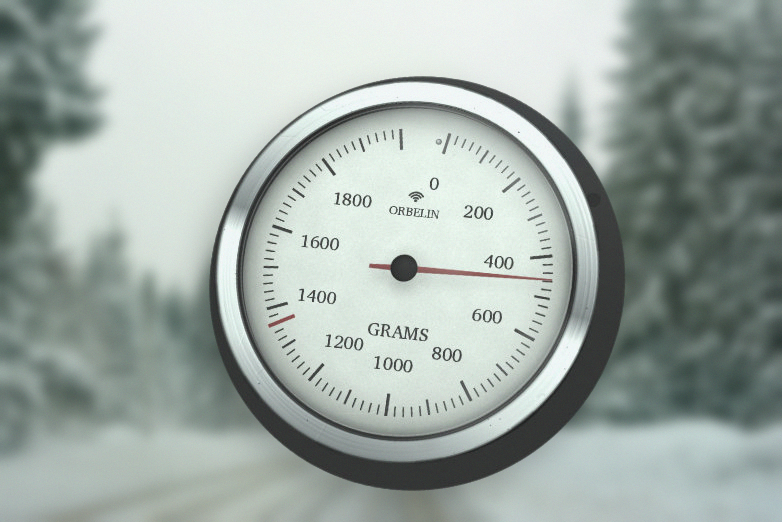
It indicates 460 g
